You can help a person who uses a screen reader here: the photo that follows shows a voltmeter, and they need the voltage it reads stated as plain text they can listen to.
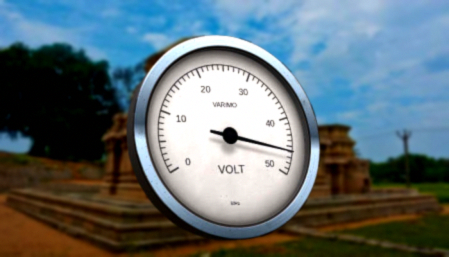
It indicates 46 V
